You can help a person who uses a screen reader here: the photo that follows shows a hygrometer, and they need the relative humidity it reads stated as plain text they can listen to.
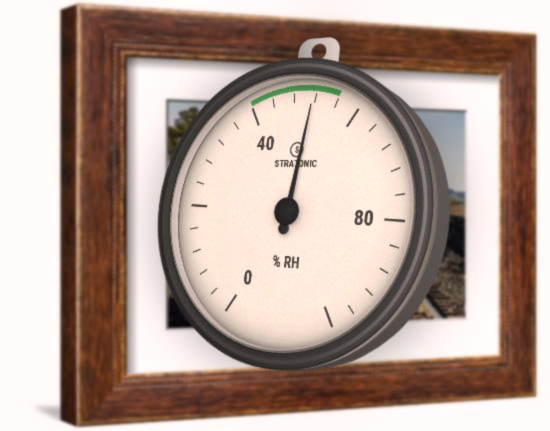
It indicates 52 %
